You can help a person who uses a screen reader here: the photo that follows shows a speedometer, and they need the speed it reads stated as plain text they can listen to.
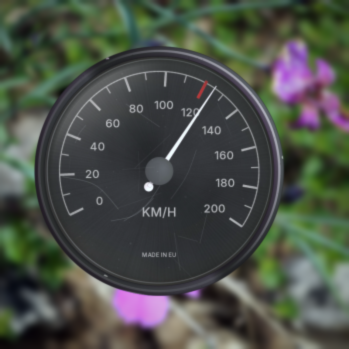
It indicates 125 km/h
